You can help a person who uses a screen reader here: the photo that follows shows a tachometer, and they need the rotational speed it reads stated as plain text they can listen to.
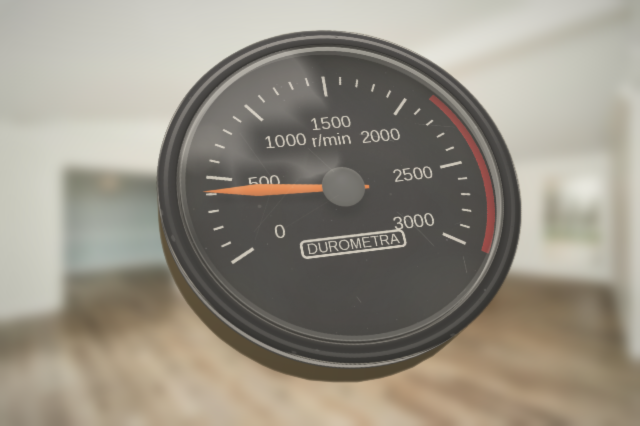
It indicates 400 rpm
